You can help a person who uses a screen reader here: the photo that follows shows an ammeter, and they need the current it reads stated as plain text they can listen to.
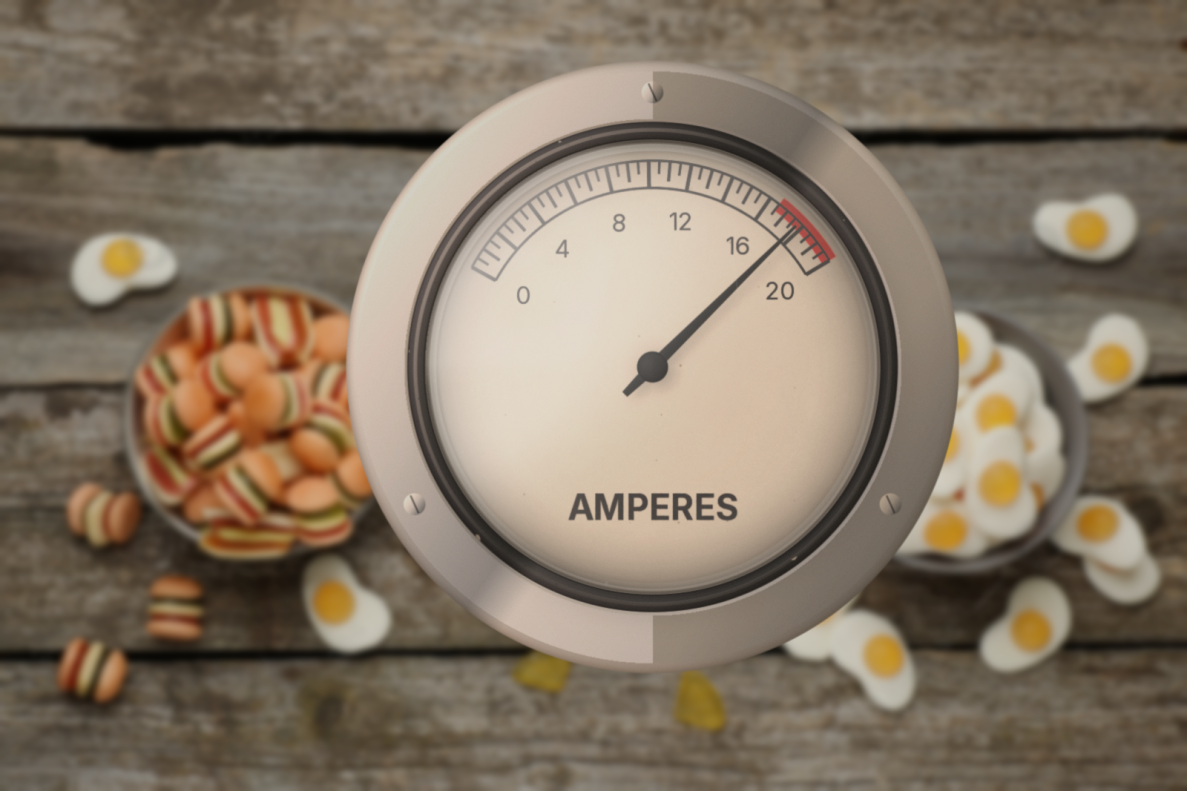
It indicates 17.75 A
